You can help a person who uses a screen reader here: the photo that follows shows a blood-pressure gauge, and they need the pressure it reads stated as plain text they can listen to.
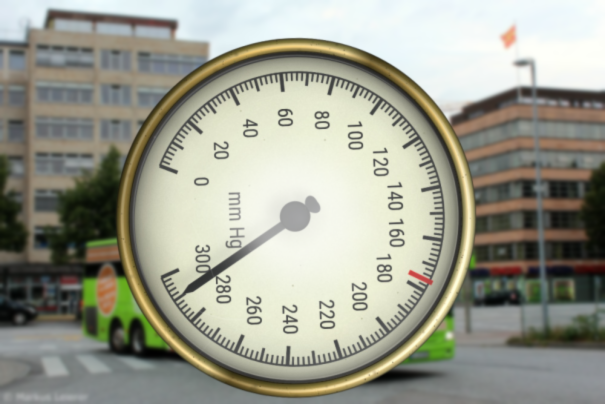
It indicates 290 mmHg
